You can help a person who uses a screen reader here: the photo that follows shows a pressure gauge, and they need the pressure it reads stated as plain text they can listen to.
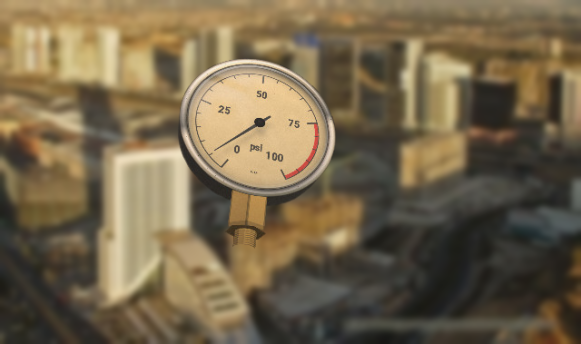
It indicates 5 psi
